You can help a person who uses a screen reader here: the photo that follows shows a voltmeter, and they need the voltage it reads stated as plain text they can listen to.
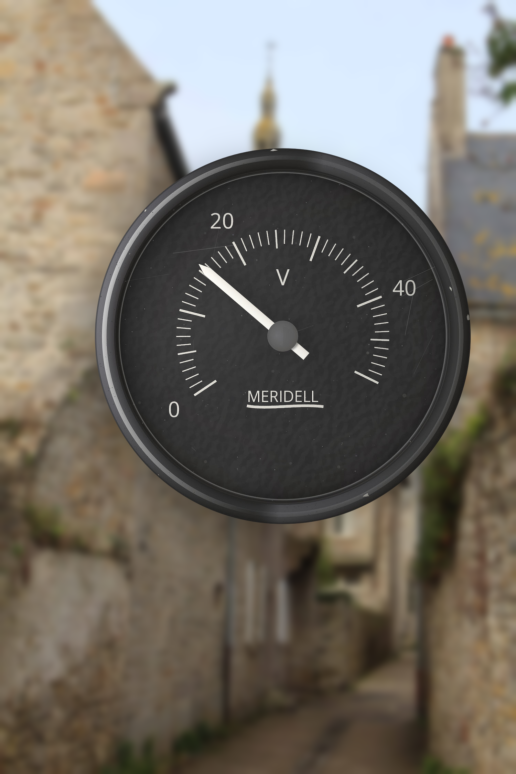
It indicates 15.5 V
